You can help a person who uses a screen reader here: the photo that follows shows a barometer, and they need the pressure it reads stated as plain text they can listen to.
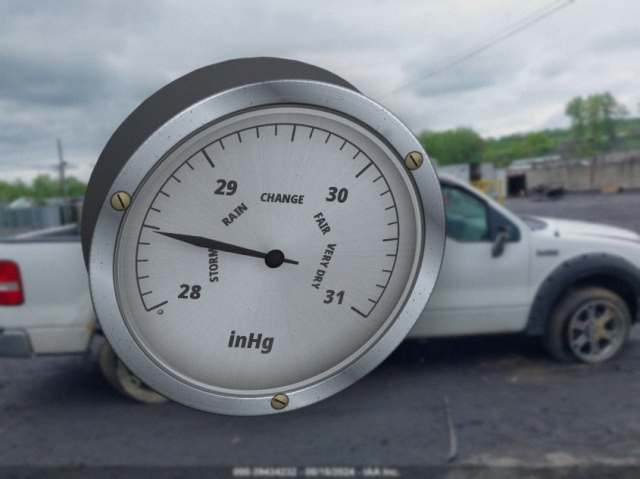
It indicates 28.5 inHg
